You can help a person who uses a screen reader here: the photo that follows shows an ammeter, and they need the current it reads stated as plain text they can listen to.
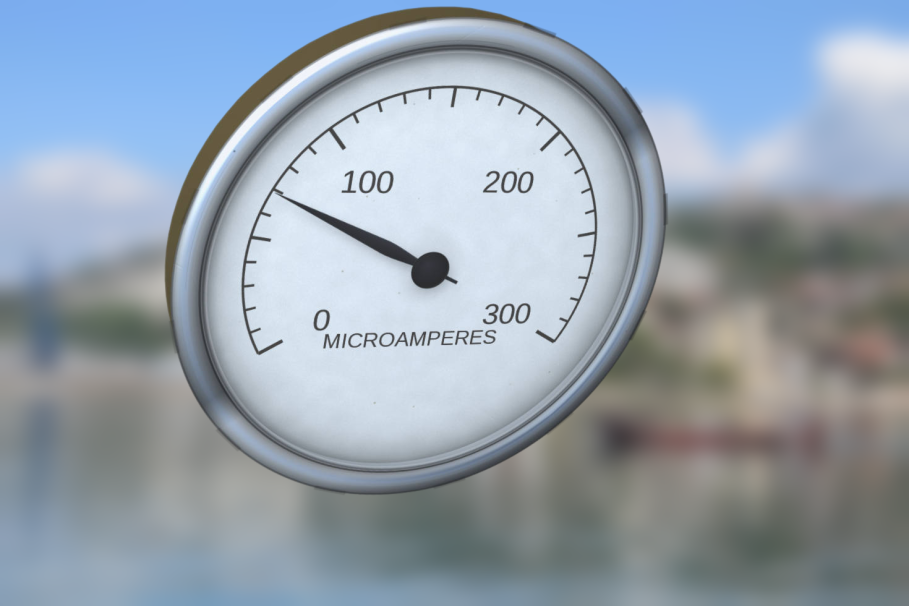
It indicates 70 µA
